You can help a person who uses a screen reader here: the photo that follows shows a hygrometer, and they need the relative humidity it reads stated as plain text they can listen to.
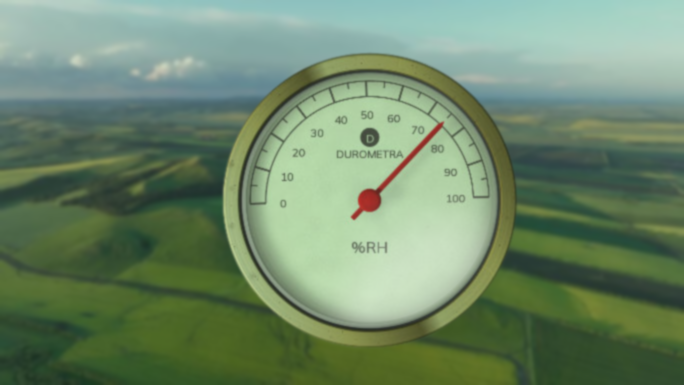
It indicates 75 %
